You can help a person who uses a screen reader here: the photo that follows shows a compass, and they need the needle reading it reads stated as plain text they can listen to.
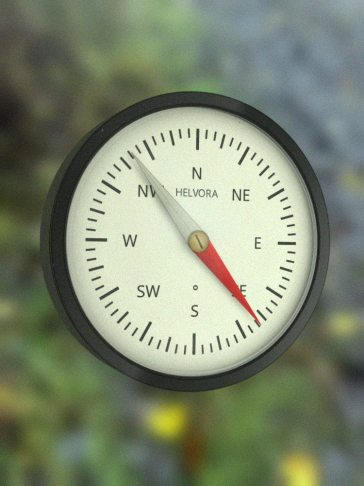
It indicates 140 °
